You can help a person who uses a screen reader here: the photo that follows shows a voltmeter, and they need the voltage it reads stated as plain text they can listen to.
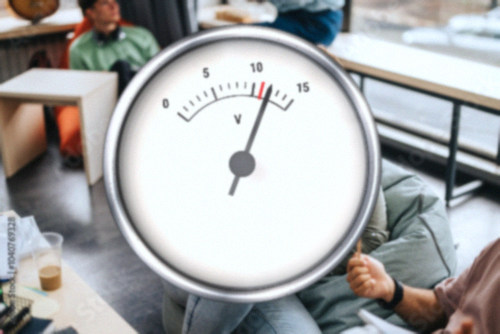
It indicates 12 V
